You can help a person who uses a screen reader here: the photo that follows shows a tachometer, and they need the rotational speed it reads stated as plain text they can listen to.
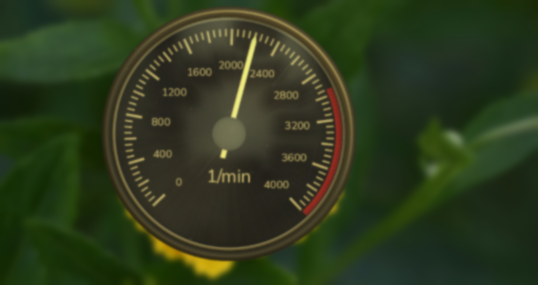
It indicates 2200 rpm
